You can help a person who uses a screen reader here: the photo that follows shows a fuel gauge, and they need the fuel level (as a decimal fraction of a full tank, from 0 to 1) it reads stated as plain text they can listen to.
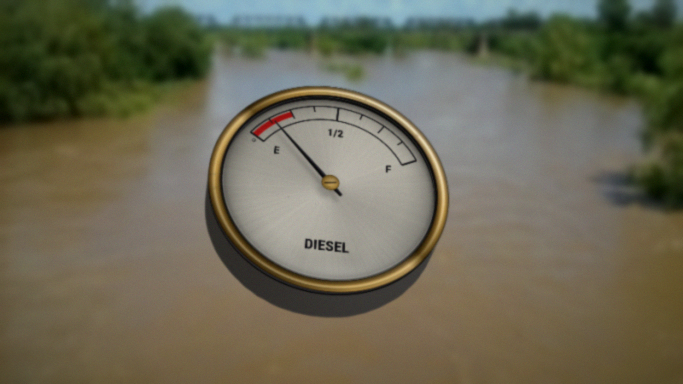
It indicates 0.125
